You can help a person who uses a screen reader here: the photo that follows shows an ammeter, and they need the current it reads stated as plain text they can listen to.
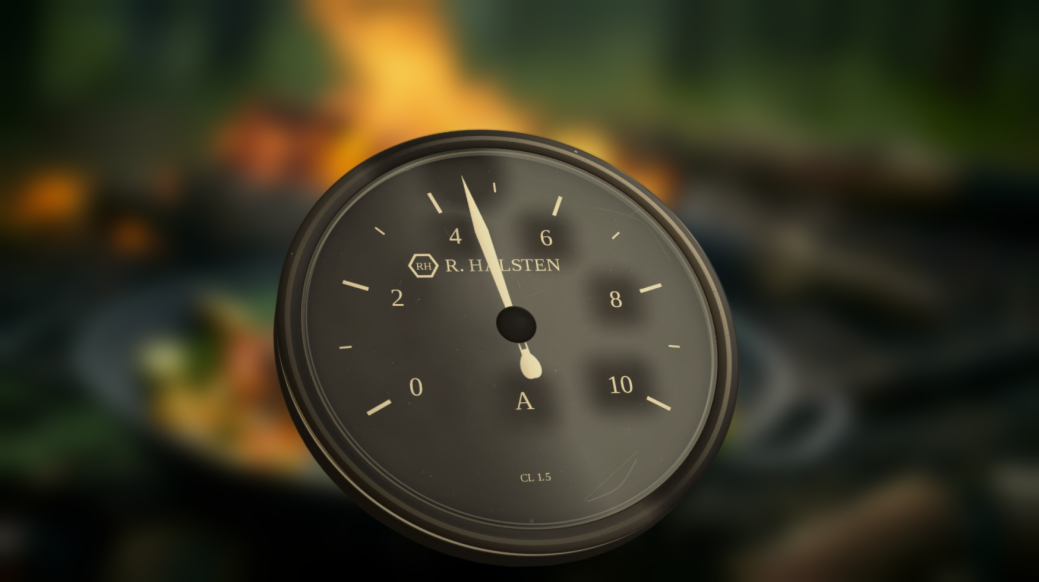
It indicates 4.5 A
